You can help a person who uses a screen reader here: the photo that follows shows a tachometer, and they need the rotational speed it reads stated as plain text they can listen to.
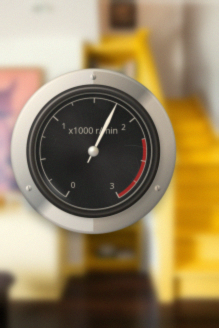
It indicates 1750 rpm
